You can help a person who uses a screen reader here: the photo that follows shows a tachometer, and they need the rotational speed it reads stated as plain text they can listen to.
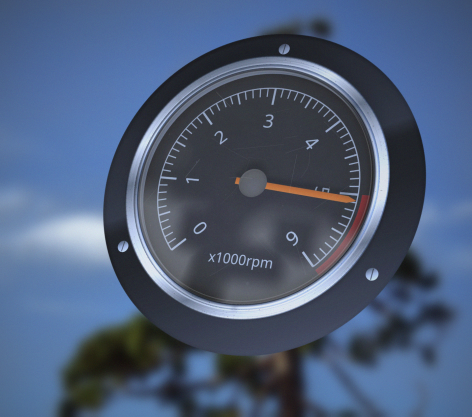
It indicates 5100 rpm
